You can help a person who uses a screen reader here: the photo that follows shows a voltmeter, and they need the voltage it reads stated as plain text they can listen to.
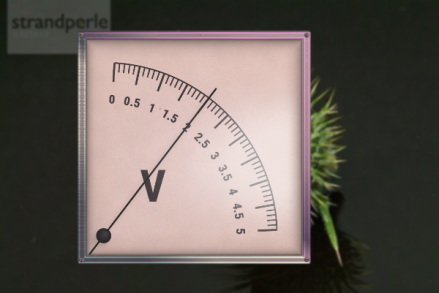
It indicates 2 V
